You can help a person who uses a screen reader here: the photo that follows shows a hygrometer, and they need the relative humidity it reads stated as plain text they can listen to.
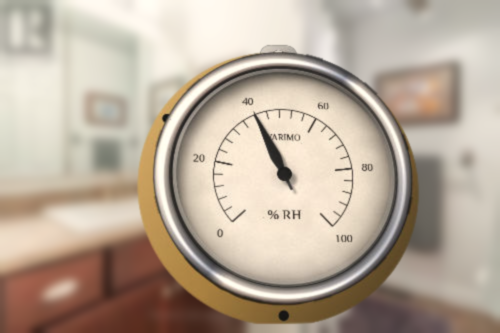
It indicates 40 %
